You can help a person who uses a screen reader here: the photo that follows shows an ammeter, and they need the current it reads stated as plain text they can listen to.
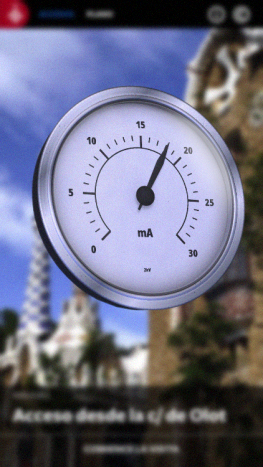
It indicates 18 mA
